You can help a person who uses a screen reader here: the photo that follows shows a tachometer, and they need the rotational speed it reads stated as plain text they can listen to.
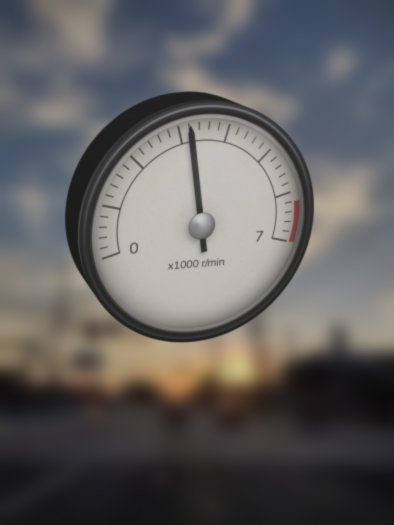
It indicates 3200 rpm
